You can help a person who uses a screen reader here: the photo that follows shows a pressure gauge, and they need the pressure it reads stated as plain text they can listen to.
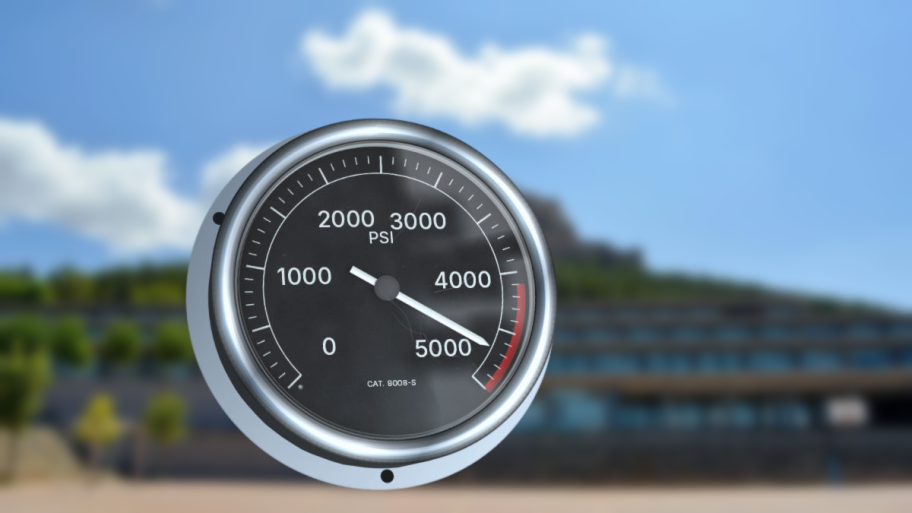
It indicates 4700 psi
